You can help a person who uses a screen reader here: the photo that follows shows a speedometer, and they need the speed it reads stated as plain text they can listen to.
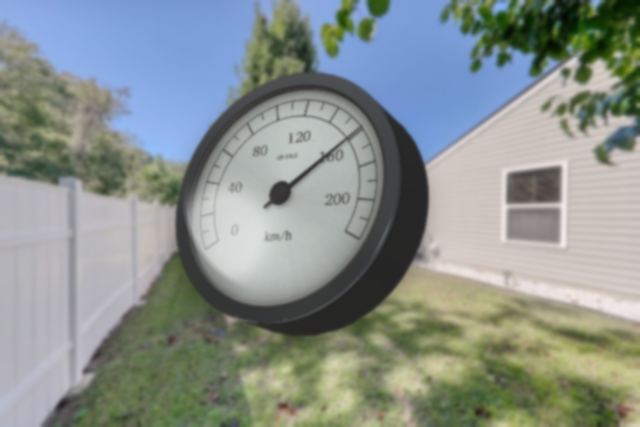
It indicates 160 km/h
